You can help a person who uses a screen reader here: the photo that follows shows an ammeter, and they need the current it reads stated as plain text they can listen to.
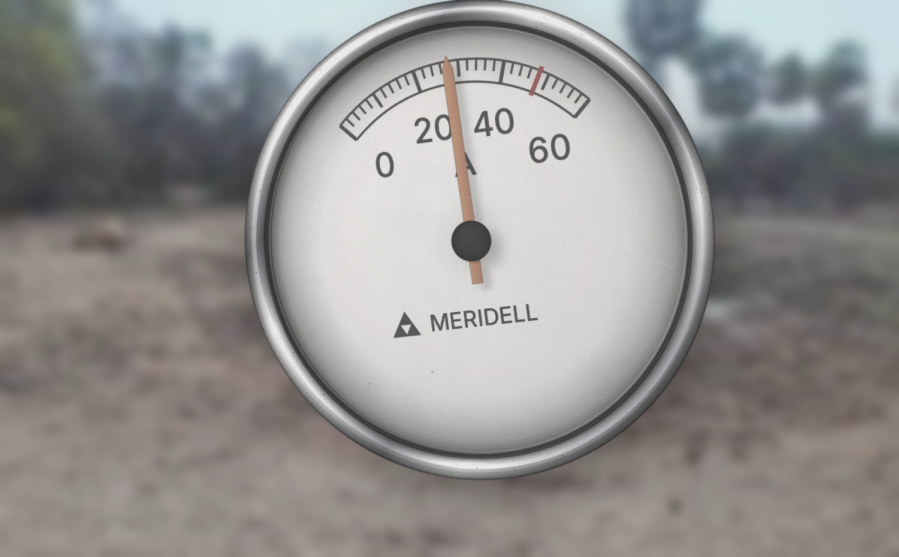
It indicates 28 A
